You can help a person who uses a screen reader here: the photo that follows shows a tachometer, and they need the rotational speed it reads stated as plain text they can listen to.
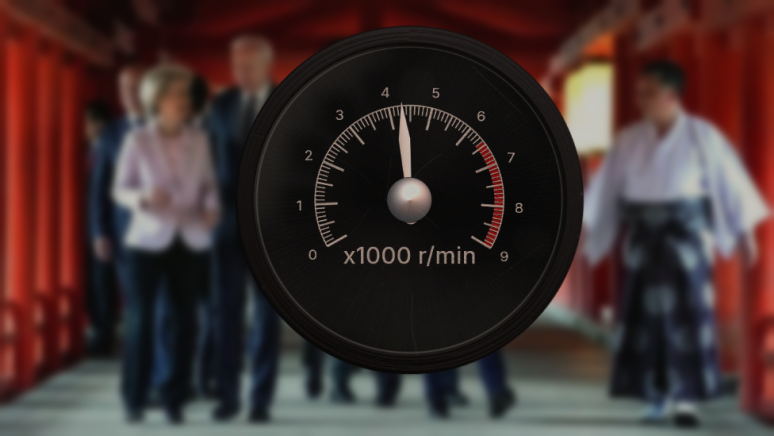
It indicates 4300 rpm
